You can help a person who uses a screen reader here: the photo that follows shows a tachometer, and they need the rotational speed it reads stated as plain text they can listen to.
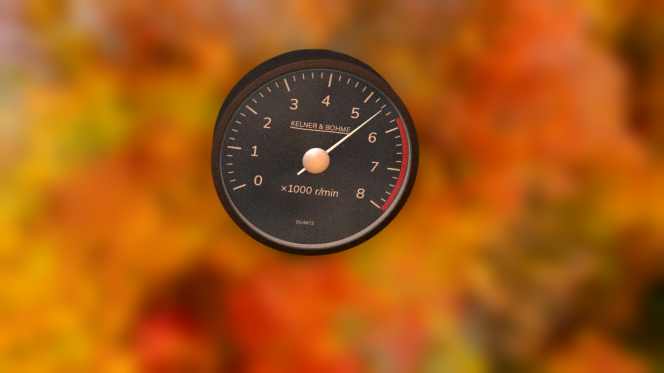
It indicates 5400 rpm
